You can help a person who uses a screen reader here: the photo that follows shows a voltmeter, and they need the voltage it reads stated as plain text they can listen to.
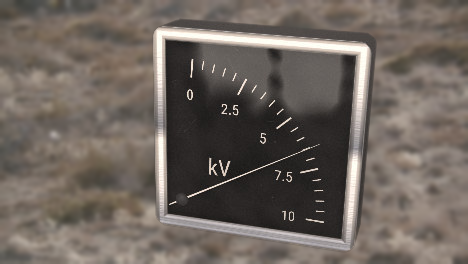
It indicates 6.5 kV
